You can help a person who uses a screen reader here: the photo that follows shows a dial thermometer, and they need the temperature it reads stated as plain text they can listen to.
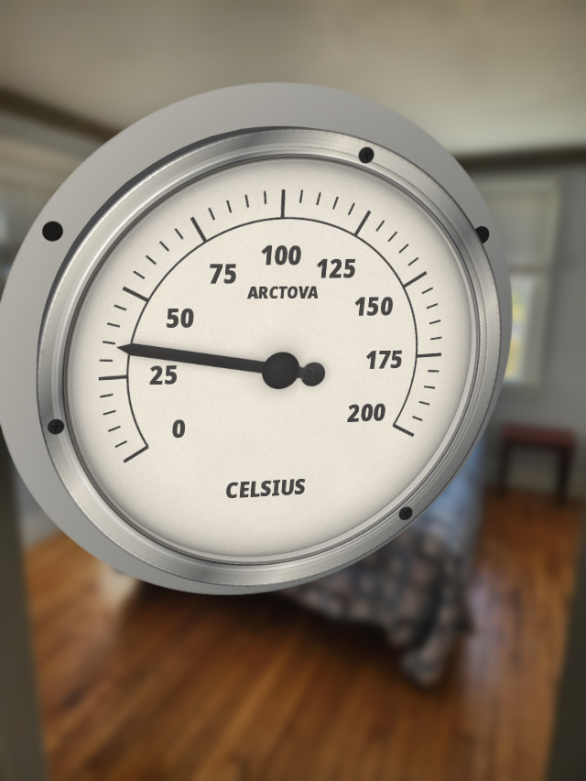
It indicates 35 °C
